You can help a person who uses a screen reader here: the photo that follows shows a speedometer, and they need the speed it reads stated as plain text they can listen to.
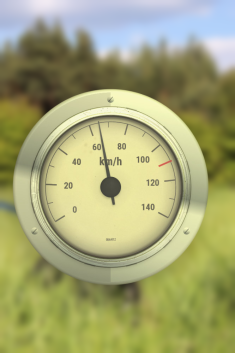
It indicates 65 km/h
